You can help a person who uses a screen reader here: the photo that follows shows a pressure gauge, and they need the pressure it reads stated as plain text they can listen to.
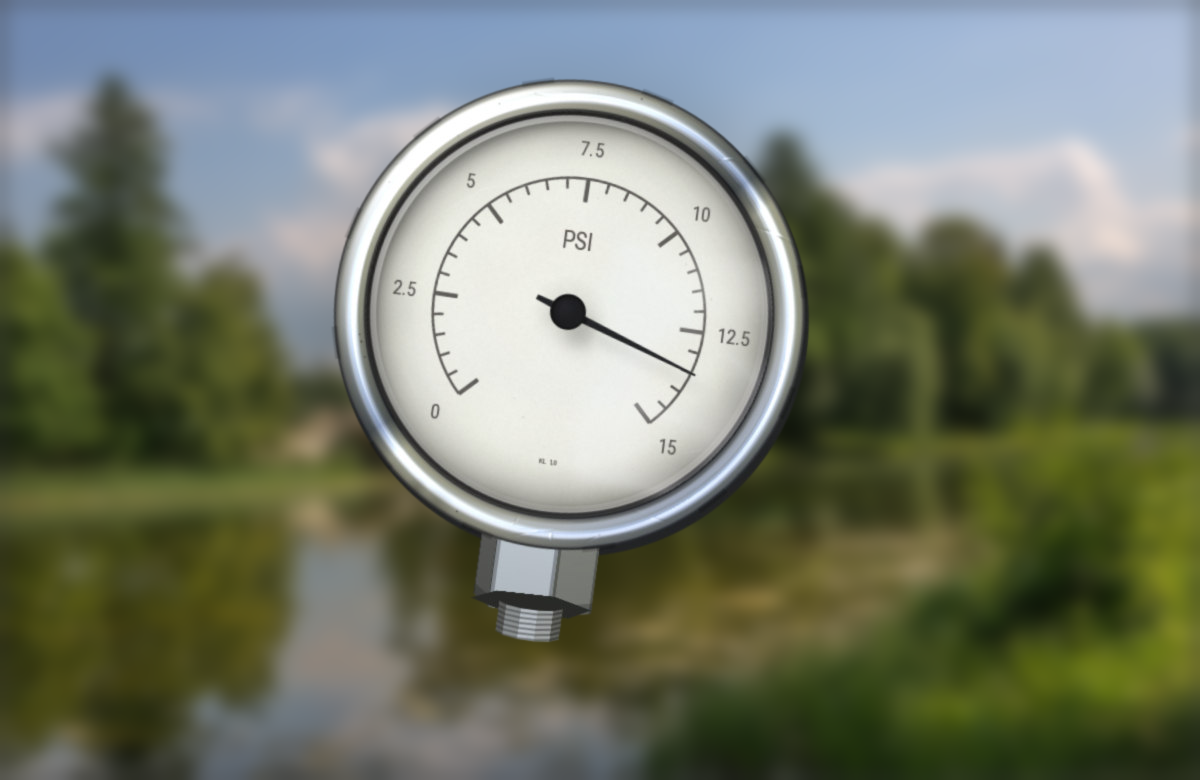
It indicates 13.5 psi
